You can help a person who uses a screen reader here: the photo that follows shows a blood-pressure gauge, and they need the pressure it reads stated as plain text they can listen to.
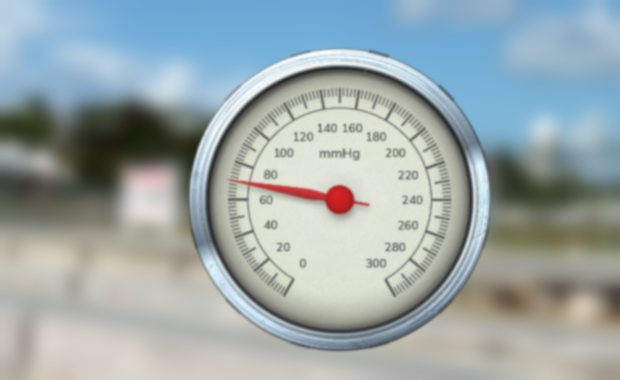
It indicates 70 mmHg
